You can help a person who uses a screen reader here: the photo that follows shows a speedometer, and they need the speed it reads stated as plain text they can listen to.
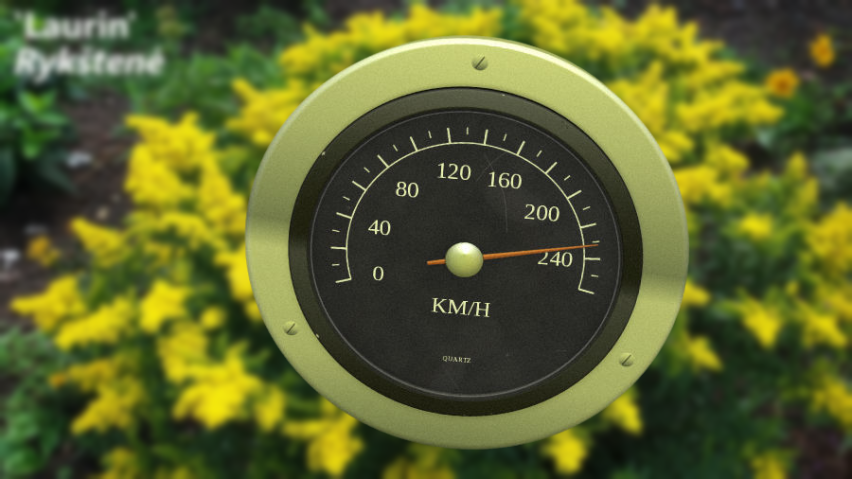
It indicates 230 km/h
